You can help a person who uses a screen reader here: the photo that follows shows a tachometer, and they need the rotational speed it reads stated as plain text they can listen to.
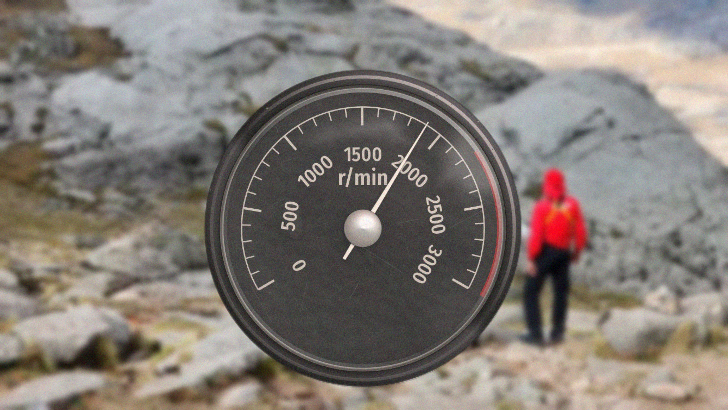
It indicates 1900 rpm
